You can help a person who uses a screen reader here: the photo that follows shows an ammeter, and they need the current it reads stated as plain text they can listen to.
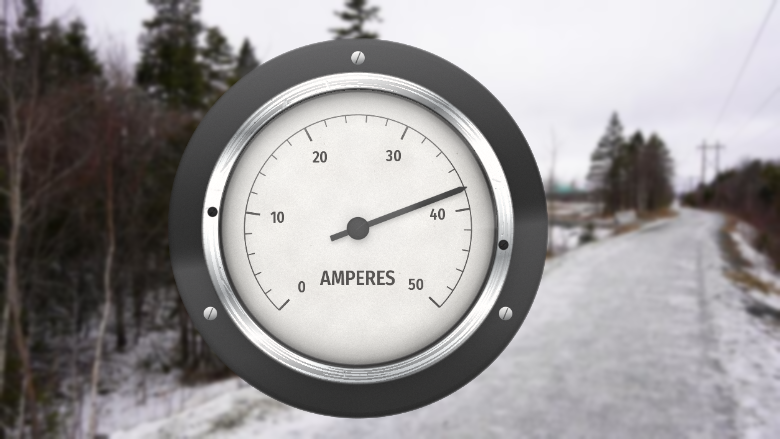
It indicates 38 A
